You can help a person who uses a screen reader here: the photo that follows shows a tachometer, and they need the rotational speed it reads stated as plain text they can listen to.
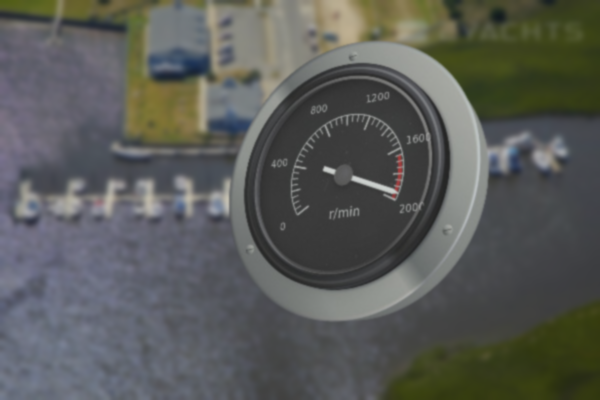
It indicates 1950 rpm
